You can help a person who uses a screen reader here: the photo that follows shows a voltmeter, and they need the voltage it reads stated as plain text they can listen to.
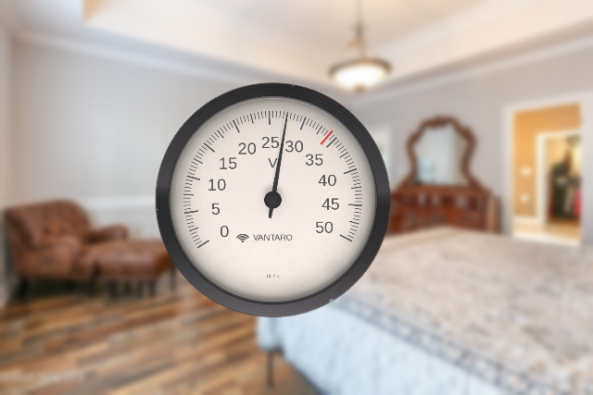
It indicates 27.5 V
